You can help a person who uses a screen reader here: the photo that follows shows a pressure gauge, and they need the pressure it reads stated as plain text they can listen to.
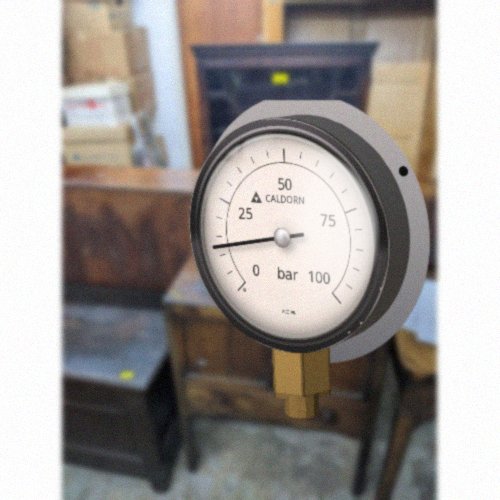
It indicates 12.5 bar
